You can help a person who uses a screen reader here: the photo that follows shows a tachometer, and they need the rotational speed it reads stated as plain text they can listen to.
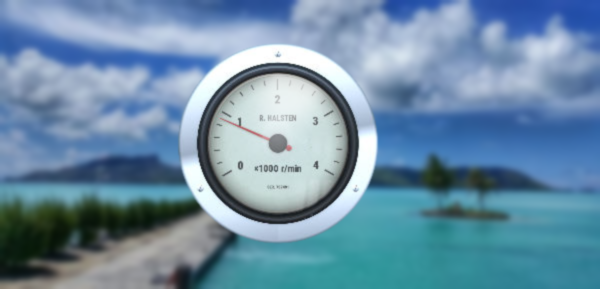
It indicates 900 rpm
